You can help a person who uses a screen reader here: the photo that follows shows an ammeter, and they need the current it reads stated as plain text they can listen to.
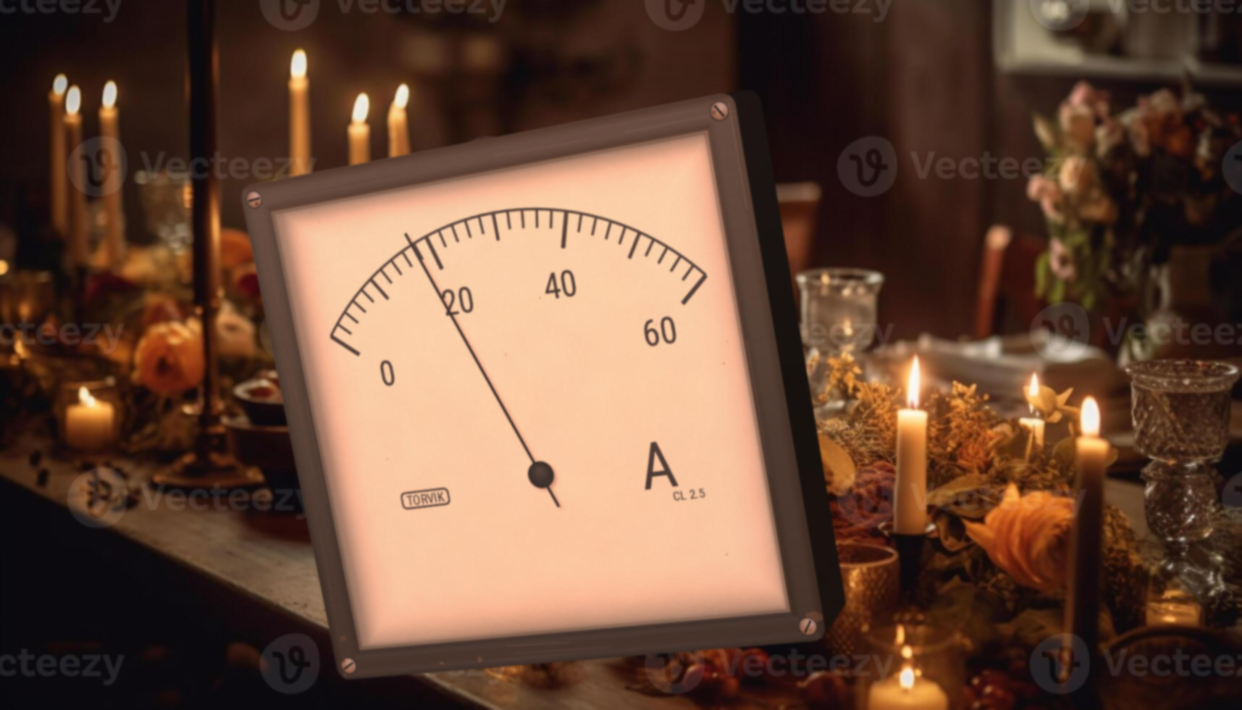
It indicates 18 A
